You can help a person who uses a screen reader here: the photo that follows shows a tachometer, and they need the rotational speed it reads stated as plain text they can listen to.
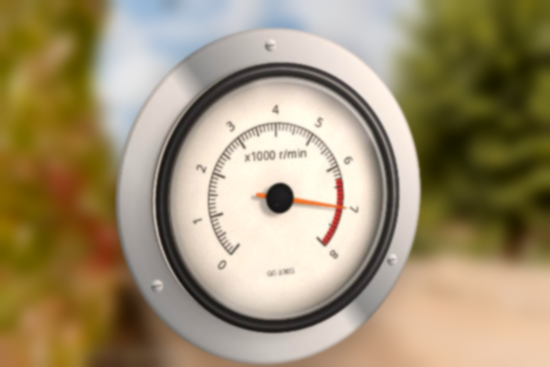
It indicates 7000 rpm
